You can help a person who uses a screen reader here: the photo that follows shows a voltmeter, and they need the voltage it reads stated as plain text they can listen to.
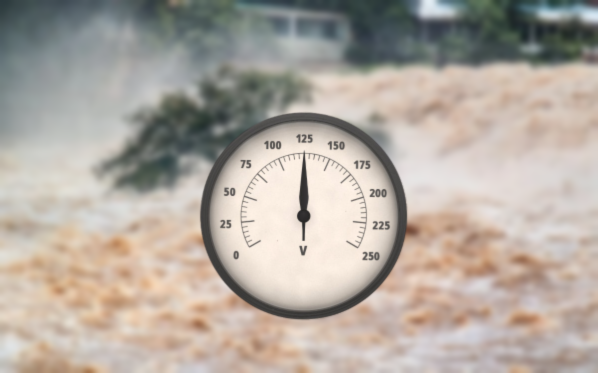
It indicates 125 V
